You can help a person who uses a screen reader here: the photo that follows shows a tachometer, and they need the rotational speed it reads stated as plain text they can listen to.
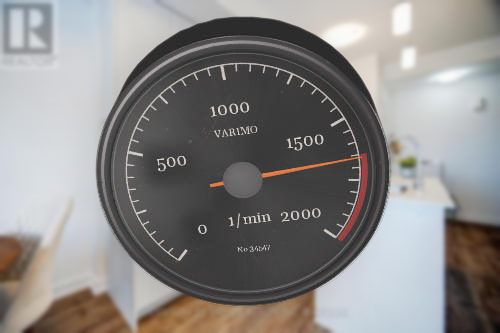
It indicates 1650 rpm
